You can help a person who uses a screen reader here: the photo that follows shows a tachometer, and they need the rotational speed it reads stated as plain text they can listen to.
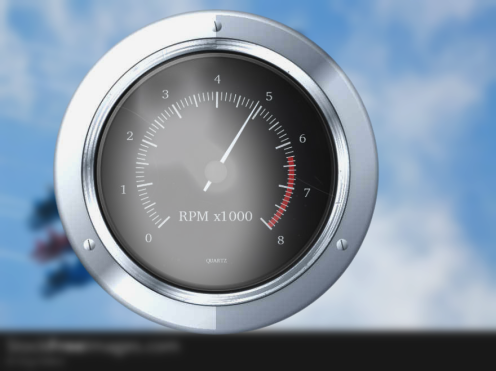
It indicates 4900 rpm
